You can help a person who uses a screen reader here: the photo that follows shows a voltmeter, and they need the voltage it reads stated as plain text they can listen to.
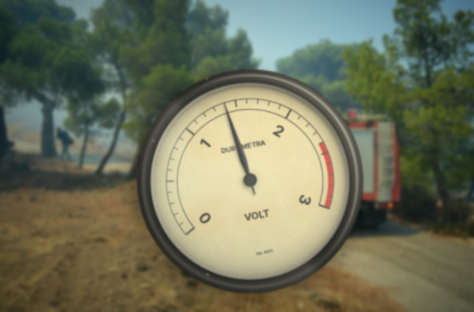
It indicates 1.4 V
